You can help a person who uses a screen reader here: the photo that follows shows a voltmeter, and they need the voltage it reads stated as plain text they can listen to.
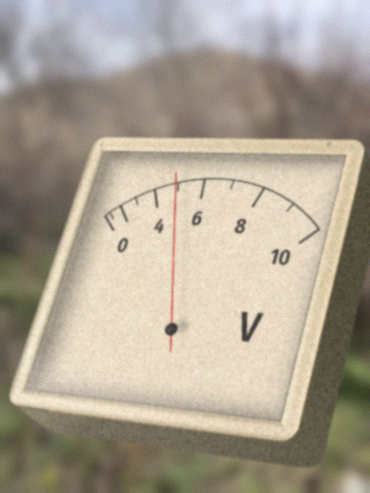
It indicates 5 V
